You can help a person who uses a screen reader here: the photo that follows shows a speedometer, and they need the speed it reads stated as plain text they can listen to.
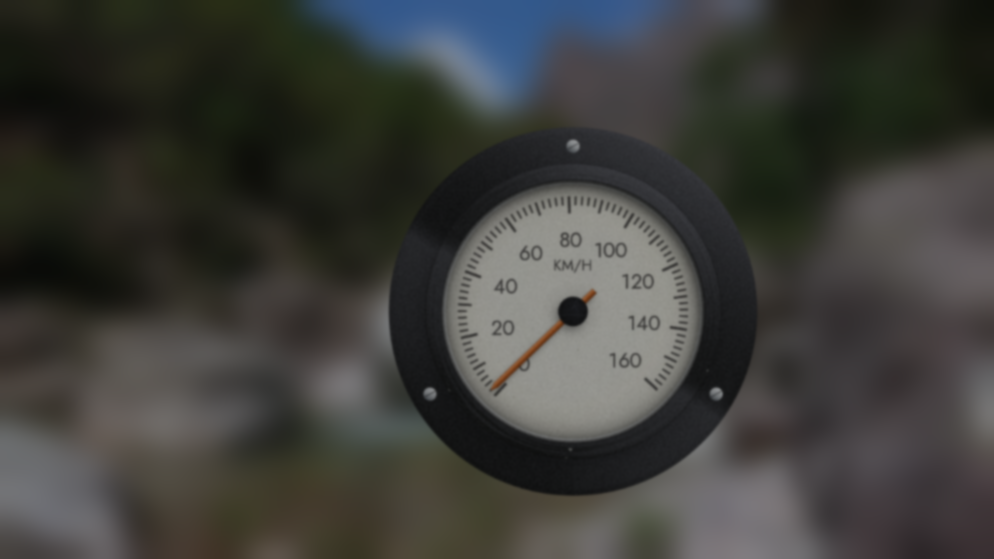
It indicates 2 km/h
